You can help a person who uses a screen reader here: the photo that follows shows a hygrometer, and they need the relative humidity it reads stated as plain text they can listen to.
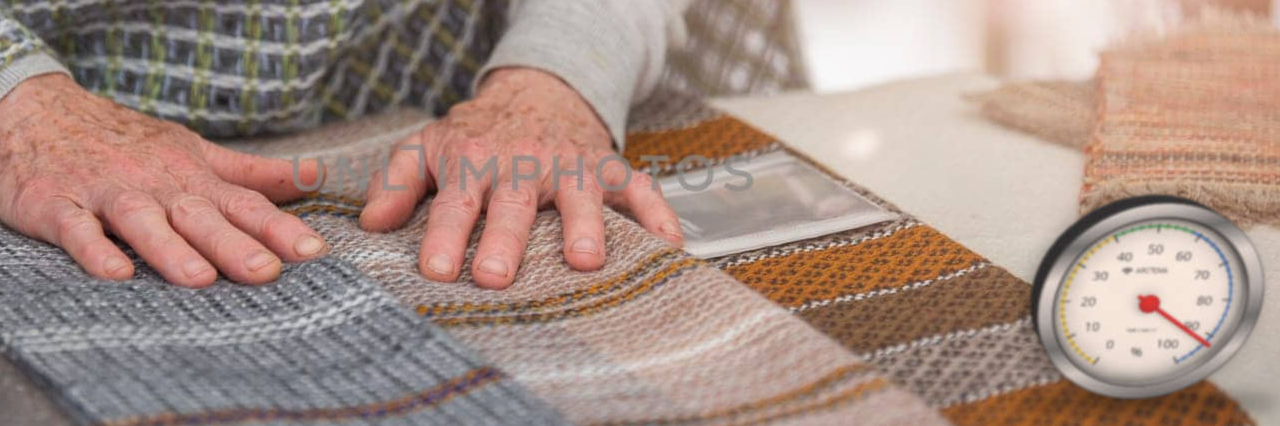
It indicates 92 %
